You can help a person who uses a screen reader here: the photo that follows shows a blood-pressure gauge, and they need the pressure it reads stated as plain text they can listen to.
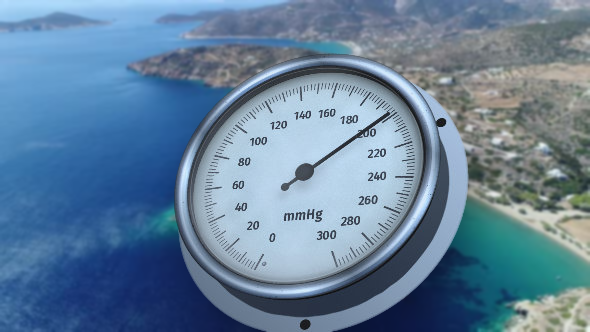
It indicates 200 mmHg
